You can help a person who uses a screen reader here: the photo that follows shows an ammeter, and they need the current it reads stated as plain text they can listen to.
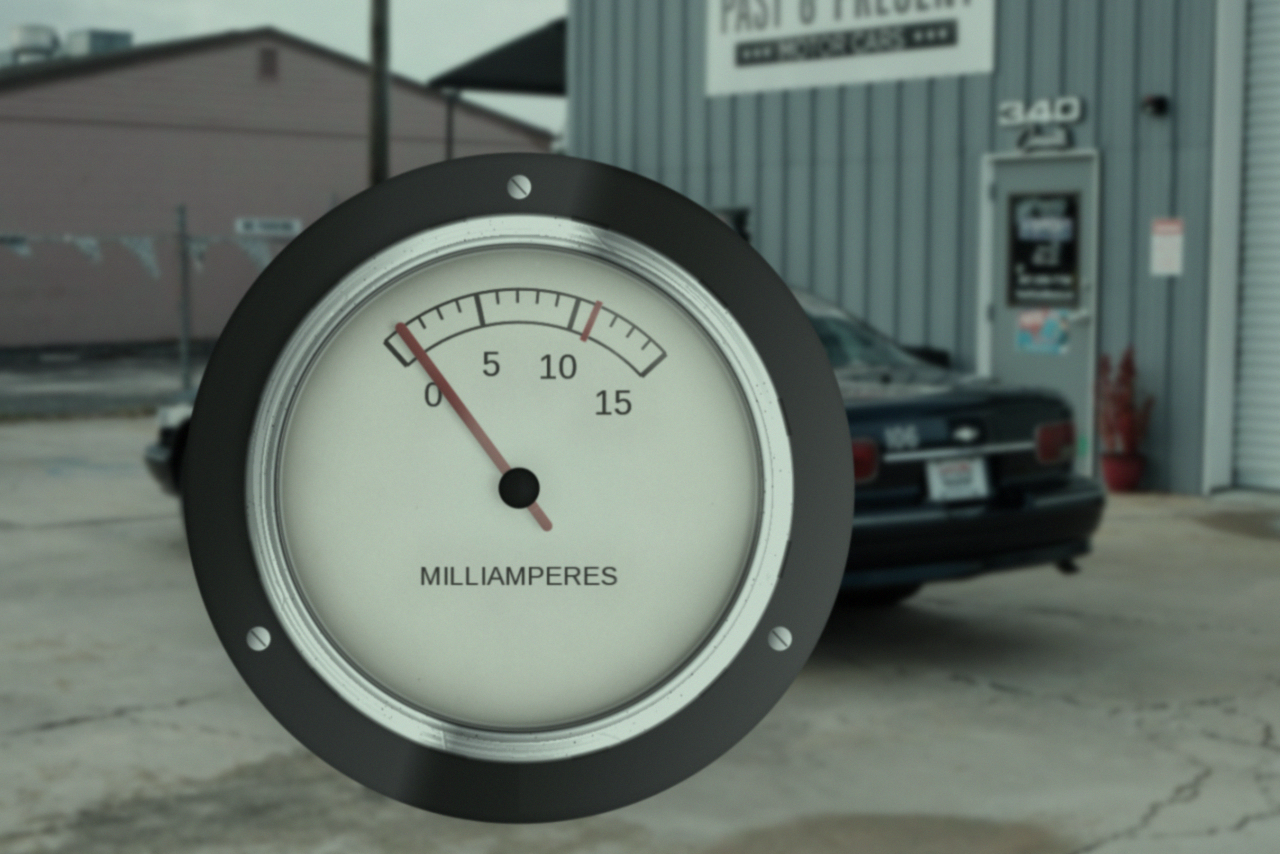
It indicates 1 mA
